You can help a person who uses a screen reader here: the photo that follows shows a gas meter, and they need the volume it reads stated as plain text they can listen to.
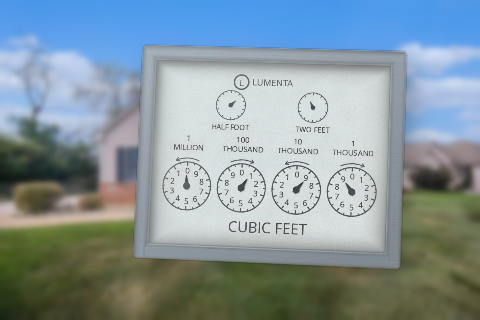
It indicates 8900 ft³
